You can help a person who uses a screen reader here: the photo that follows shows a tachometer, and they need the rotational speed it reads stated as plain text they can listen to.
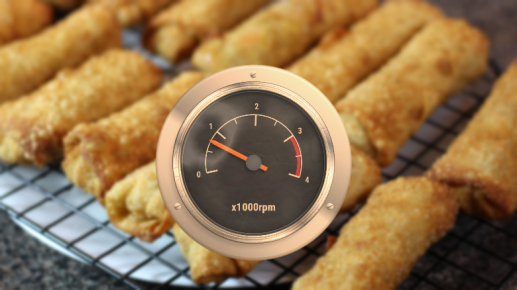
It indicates 750 rpm
